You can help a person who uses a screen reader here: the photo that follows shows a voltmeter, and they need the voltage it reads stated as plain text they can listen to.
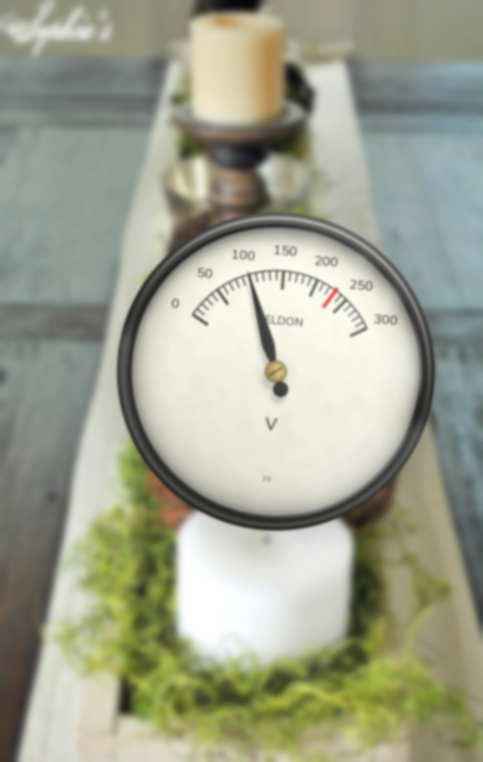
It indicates 100 V
